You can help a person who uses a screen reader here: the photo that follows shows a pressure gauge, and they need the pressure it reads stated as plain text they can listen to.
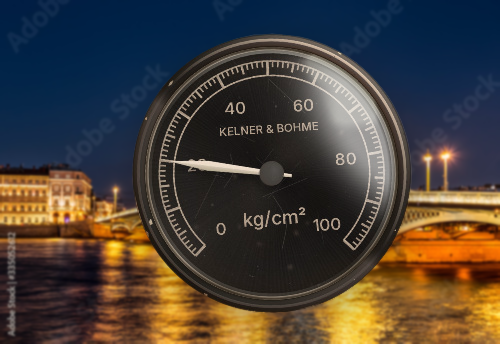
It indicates 20 kg/cm²
